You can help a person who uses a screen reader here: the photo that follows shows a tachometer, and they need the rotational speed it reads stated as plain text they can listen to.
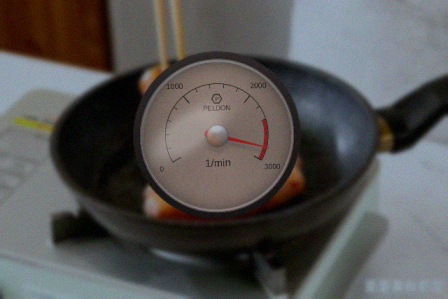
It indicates 2800 rpm
